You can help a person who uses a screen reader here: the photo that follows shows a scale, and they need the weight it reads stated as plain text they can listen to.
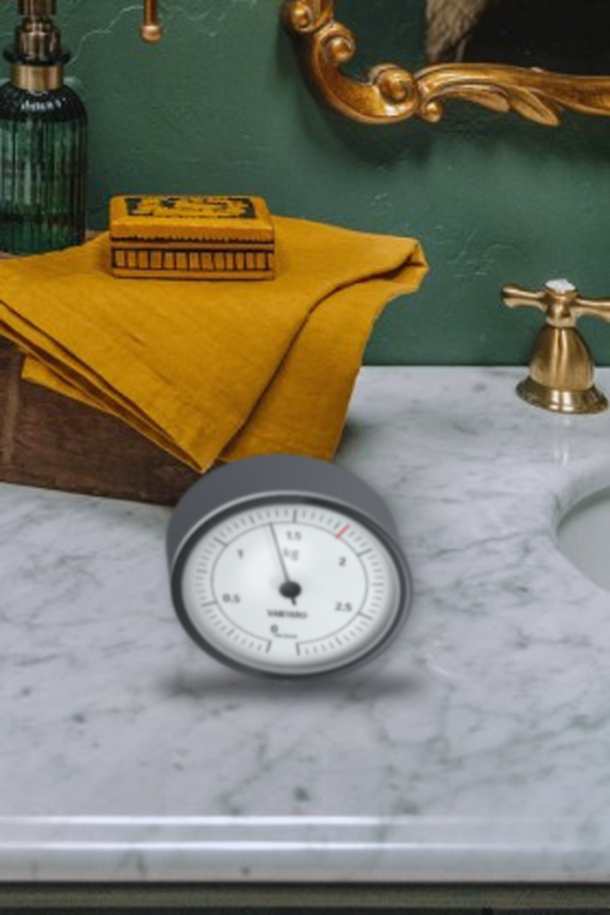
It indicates 1.35 kg
